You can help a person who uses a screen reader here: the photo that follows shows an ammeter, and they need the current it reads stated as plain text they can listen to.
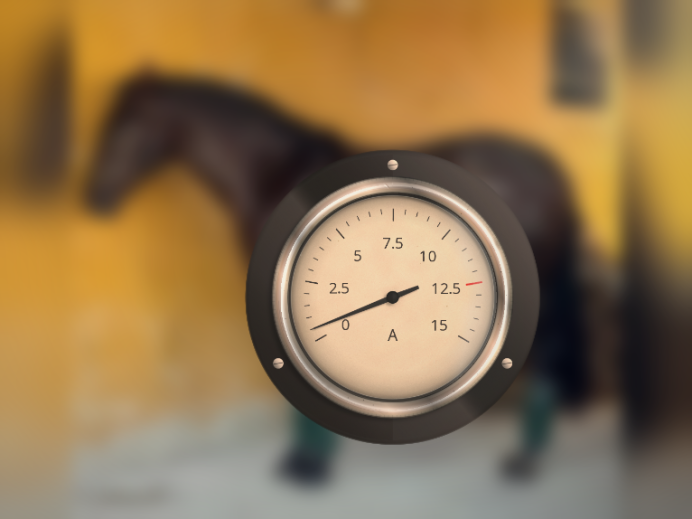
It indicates 0.5 A
